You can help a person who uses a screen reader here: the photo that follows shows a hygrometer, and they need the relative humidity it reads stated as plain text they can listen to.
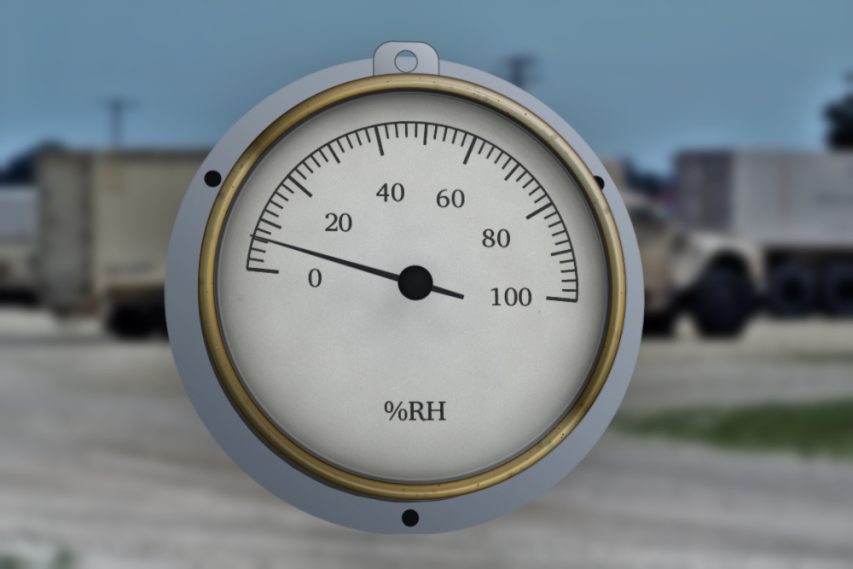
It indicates 6 %
